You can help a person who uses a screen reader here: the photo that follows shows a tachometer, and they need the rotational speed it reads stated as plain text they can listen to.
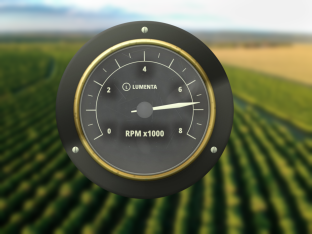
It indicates 6750 rpm
